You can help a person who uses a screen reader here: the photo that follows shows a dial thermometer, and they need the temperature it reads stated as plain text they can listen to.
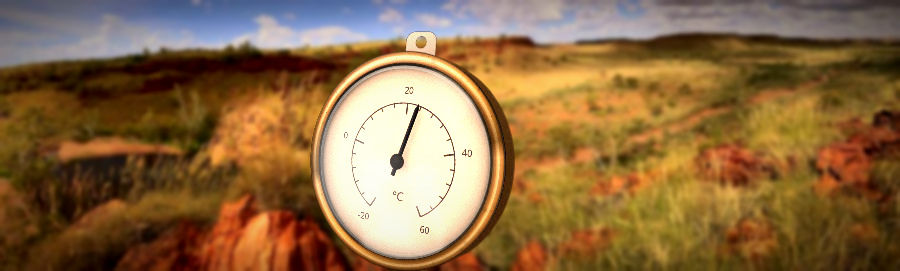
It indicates 24 °C
